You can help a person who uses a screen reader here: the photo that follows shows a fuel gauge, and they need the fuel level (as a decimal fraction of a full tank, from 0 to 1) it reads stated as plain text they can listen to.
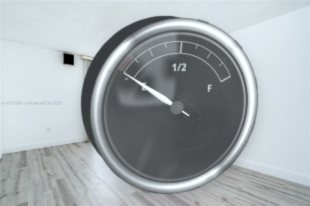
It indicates 0
